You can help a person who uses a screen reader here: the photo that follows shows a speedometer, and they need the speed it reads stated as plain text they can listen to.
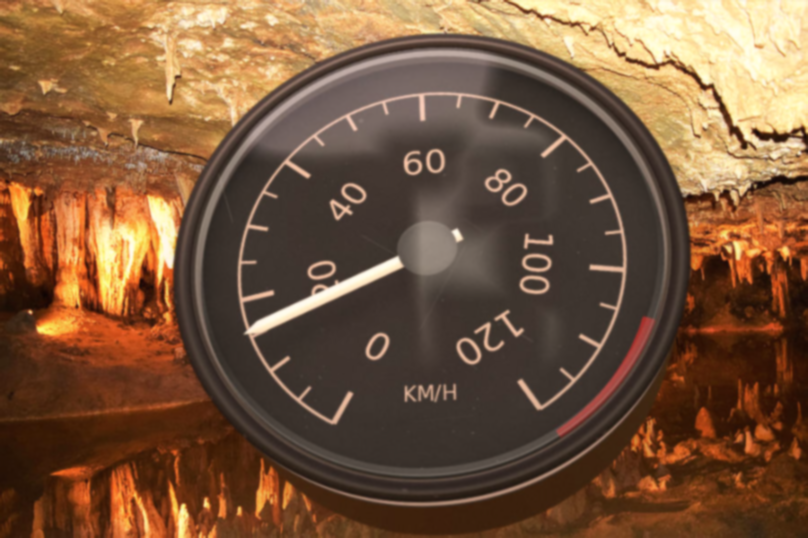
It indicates 15 km/h
